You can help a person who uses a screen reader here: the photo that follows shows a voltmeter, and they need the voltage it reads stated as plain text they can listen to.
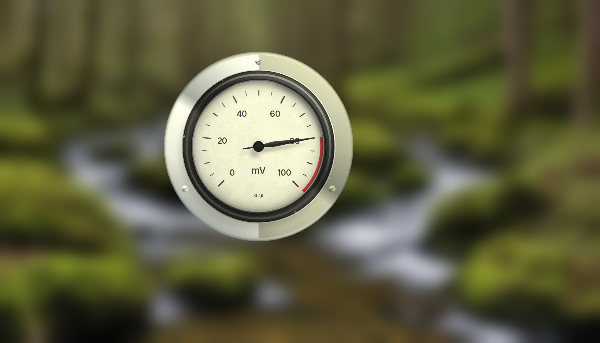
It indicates 80 mV
